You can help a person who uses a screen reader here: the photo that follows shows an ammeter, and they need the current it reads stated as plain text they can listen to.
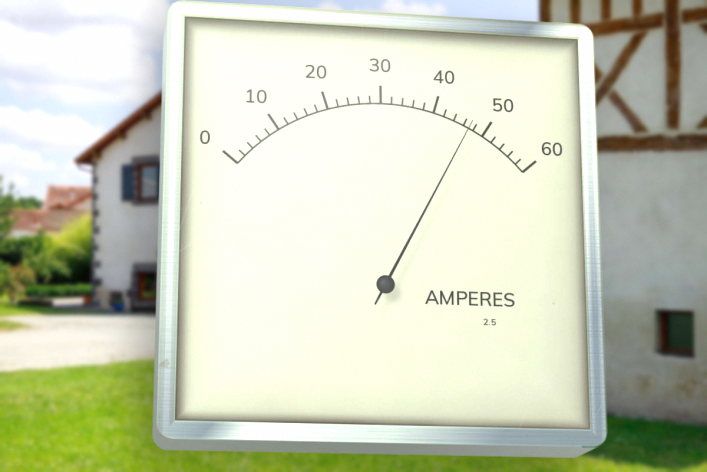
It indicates 47 A
